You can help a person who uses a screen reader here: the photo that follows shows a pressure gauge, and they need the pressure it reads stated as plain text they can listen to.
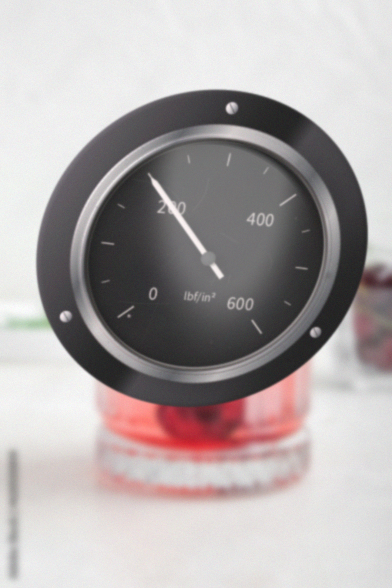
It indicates 200 psi
